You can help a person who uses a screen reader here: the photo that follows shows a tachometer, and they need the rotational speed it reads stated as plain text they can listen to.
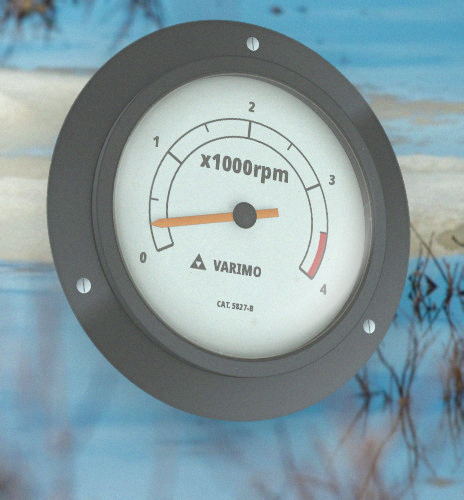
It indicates 250 rpm
